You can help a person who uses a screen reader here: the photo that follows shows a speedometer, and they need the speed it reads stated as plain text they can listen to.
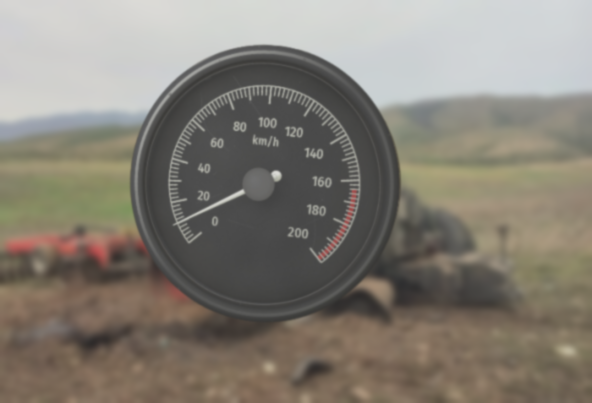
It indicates 10 km/h
